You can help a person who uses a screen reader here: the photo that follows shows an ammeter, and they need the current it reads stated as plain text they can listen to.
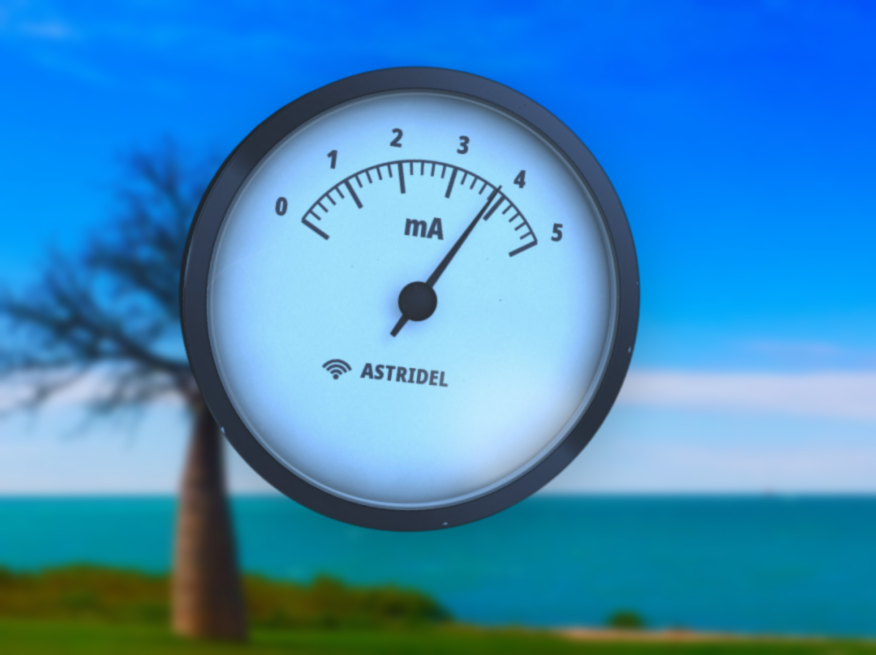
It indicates 3.8 mA
